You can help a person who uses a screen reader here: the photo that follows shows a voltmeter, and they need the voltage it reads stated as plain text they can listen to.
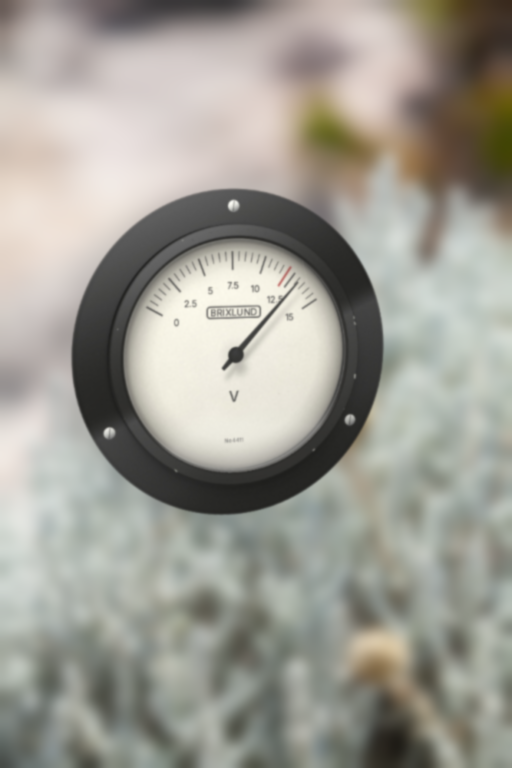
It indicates 13 V
